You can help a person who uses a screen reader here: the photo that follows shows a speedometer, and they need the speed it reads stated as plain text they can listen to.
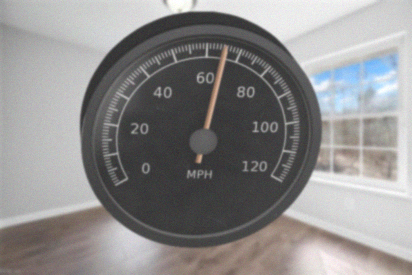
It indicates 65 mph
